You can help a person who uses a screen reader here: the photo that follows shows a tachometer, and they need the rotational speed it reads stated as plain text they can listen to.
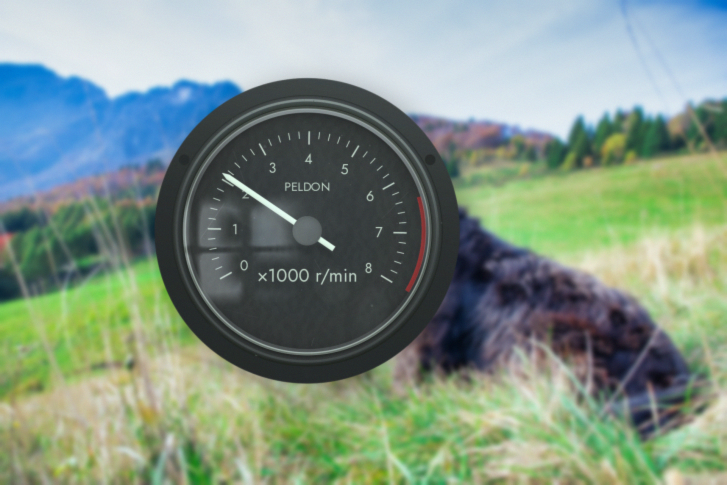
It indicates 2100 rpm
